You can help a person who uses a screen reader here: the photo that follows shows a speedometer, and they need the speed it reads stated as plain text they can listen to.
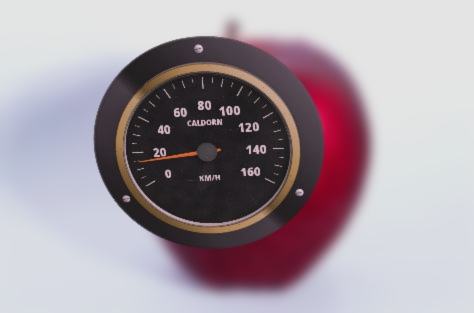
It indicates 15 km/h
